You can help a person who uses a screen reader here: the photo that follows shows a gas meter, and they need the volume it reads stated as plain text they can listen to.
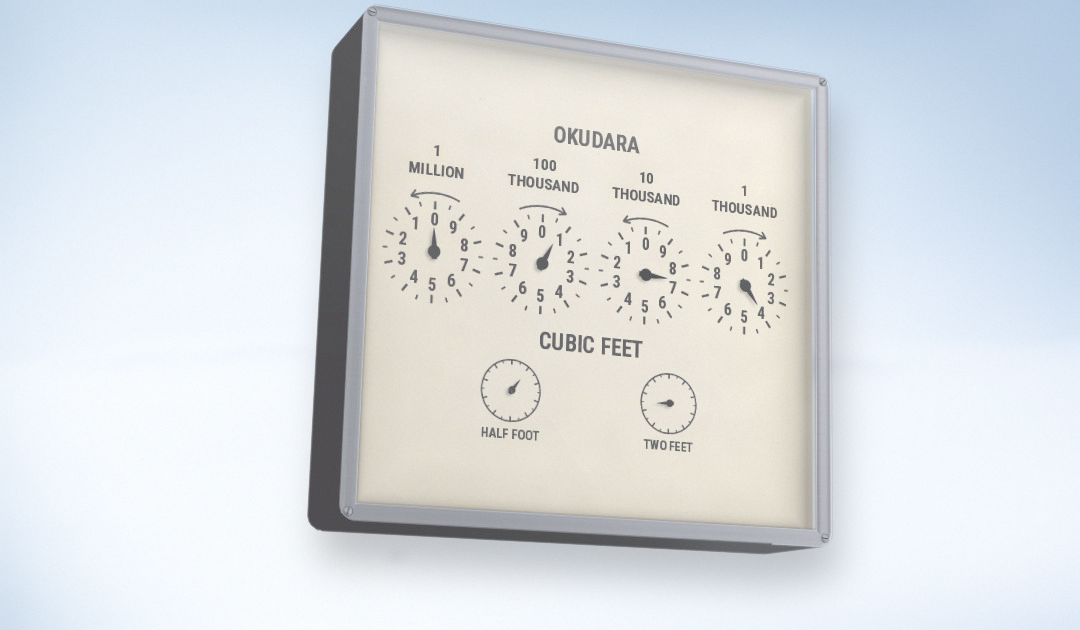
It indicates 7400 ft³
